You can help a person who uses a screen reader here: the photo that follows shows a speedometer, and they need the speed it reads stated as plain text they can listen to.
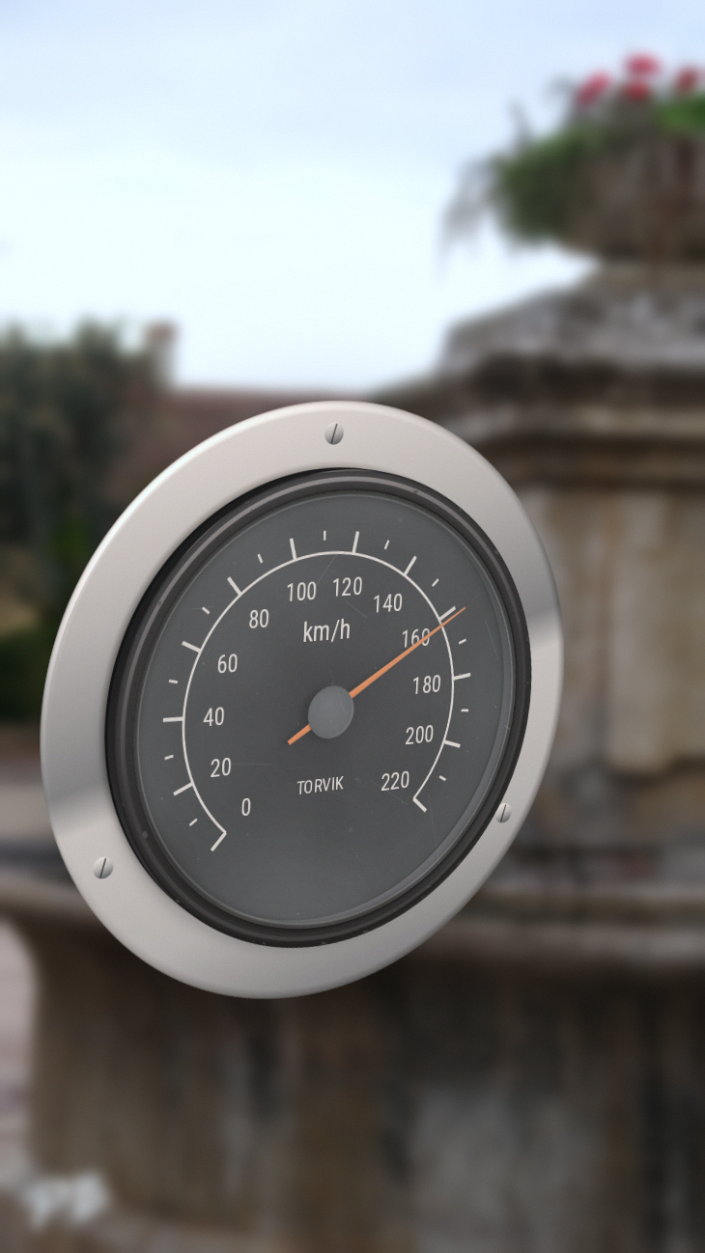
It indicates 160 km/h
